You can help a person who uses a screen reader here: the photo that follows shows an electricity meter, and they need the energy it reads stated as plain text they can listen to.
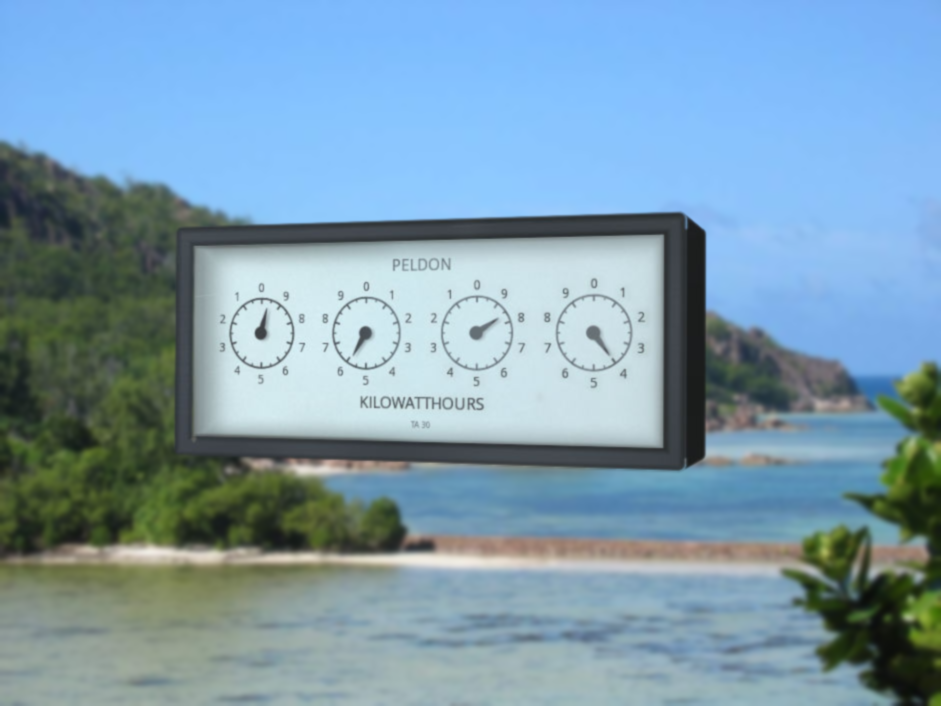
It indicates 9584 kWh
